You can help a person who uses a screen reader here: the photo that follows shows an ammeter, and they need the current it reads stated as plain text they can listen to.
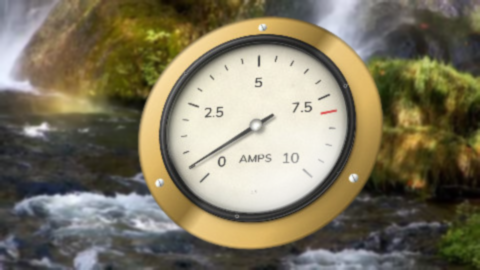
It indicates 0.5 A
